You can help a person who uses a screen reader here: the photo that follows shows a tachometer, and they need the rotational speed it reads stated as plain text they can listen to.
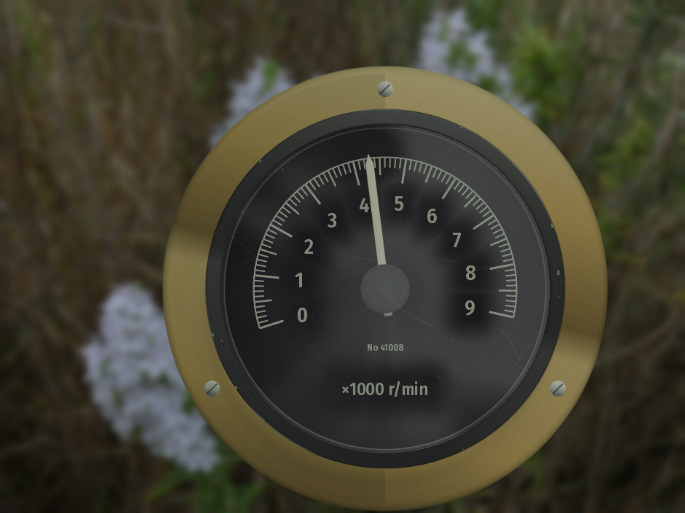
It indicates 4300 rpm
